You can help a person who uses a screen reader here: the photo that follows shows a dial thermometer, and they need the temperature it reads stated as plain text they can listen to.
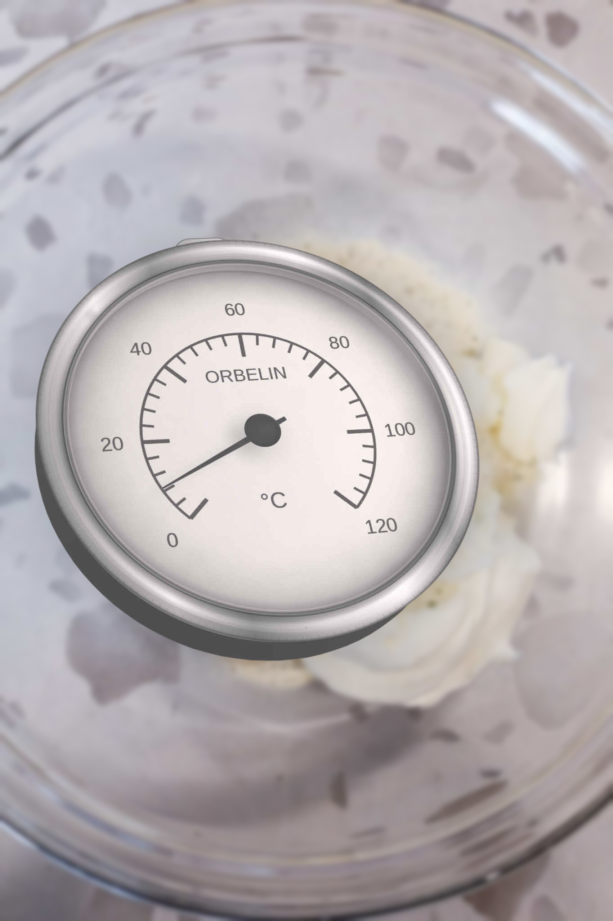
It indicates 8 °C
